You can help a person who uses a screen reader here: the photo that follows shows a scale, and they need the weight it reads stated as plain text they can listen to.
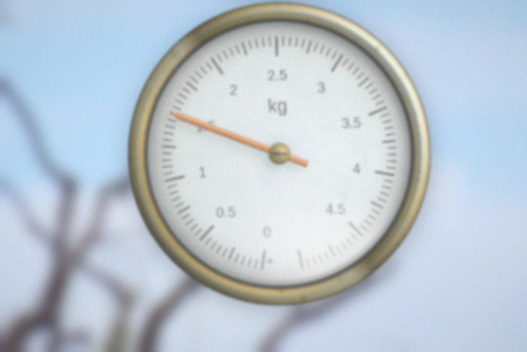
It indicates 1.5 kg
